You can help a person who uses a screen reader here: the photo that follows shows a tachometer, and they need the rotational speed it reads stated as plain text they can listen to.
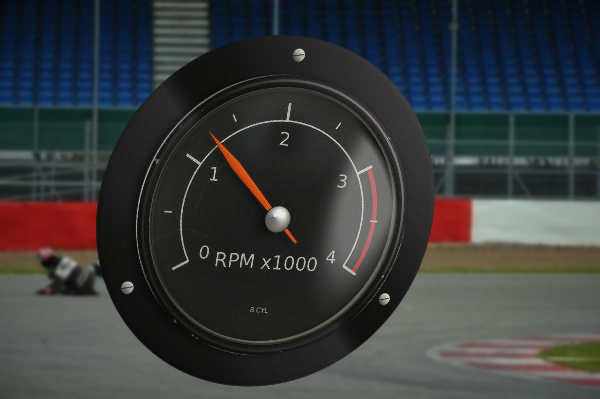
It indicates 1250 rpm
